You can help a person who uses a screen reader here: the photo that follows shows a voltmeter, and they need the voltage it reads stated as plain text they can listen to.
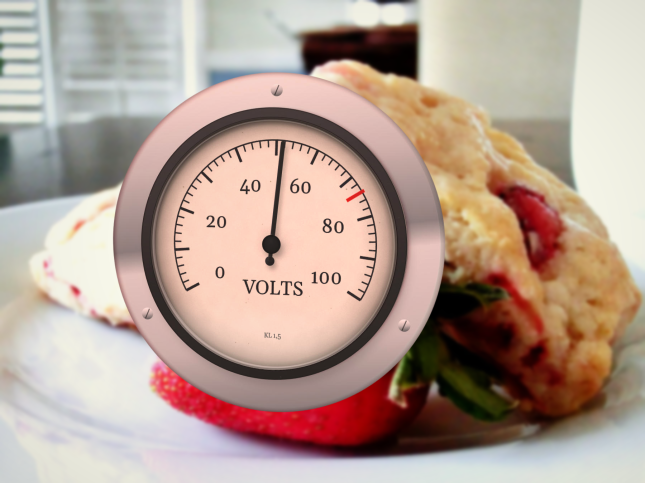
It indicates 52 V
